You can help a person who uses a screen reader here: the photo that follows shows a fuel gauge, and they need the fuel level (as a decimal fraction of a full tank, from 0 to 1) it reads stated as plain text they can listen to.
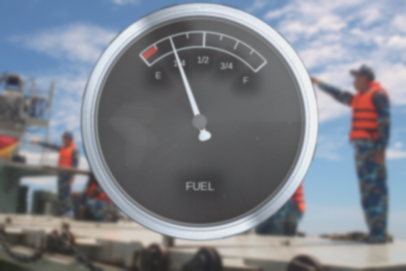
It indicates 0.25
